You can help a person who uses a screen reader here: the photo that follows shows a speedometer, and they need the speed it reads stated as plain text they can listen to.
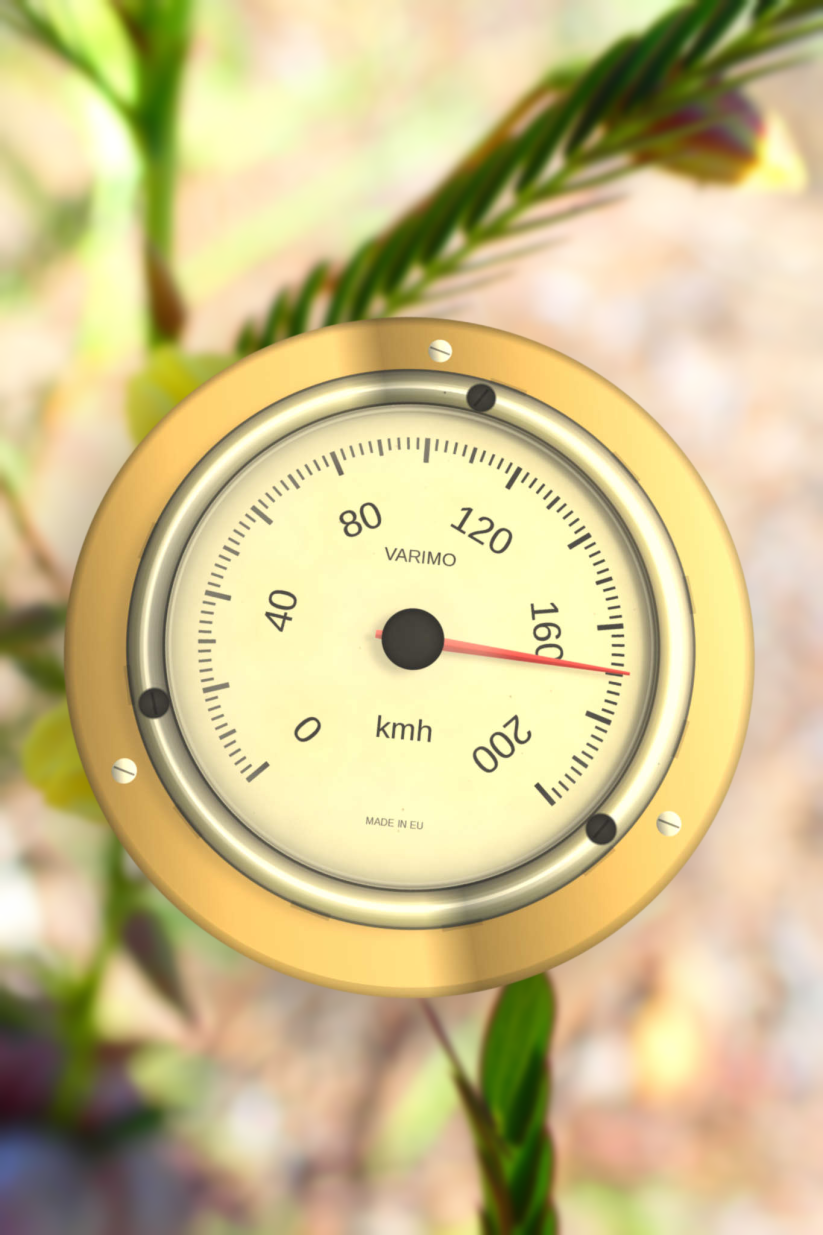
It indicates 170 km/h
